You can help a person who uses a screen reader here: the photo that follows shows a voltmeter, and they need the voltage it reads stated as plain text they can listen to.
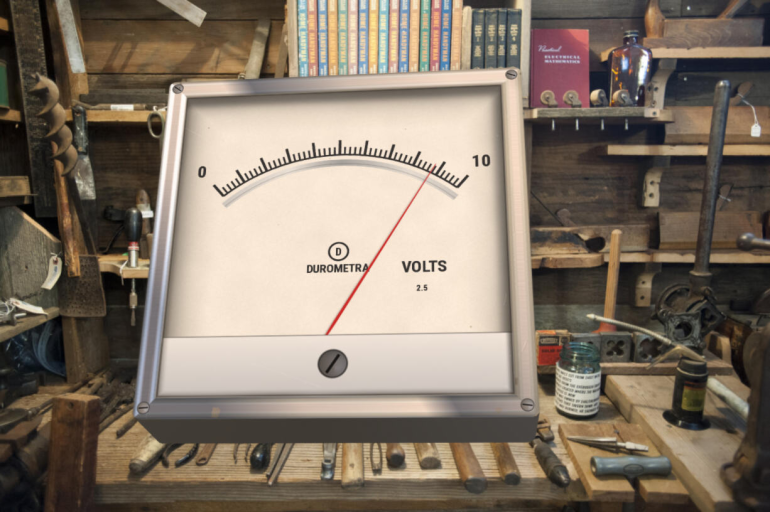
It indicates 8.8 V
